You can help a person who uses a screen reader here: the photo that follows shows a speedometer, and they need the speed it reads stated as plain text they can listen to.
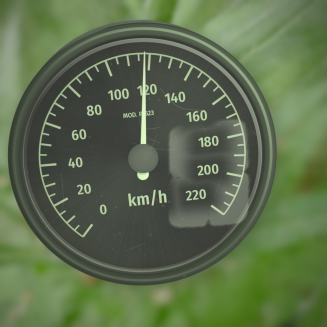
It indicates 117.5 km/h
